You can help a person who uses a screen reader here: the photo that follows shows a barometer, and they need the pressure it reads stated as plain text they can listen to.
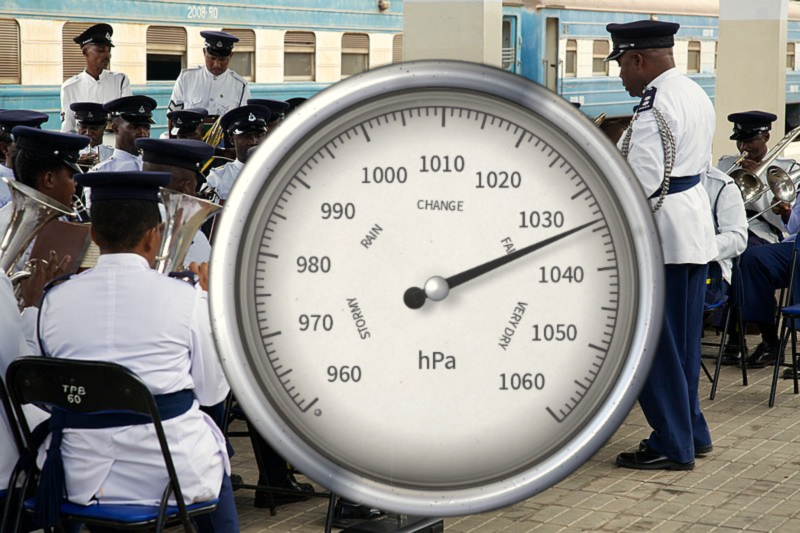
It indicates 1034 hPa
